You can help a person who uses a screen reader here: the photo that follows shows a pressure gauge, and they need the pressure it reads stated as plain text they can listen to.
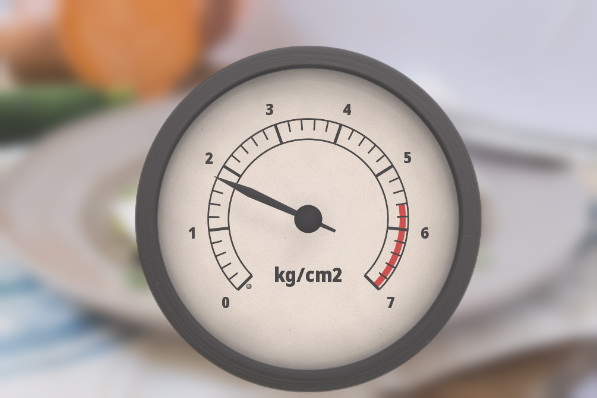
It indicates 1.8 kg/cm²
